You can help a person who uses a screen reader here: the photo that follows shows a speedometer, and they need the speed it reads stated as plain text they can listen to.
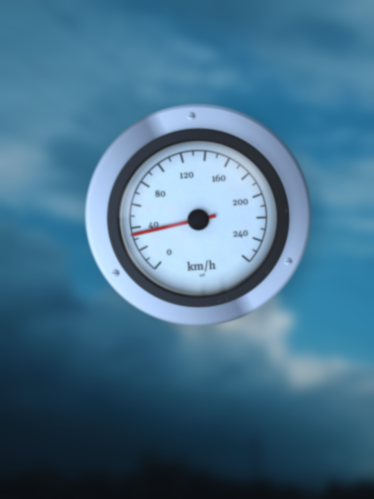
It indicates 35 km/h
